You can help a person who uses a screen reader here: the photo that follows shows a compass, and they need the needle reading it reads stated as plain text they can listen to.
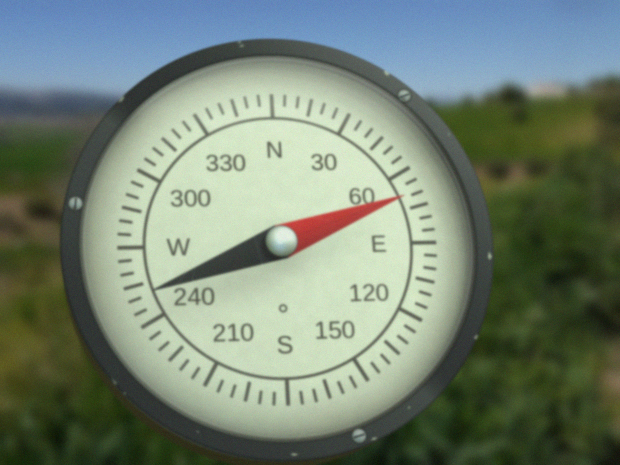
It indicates 70 °
